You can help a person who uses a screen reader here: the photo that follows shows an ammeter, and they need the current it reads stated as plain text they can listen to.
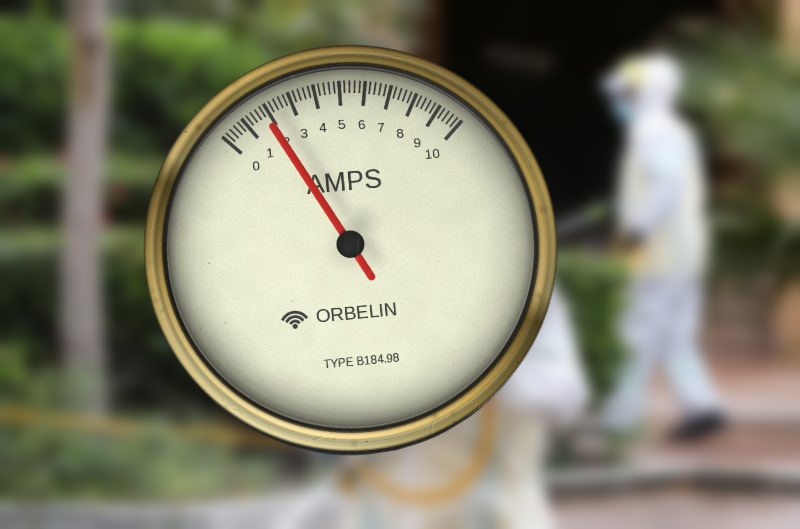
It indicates 1.8 A
